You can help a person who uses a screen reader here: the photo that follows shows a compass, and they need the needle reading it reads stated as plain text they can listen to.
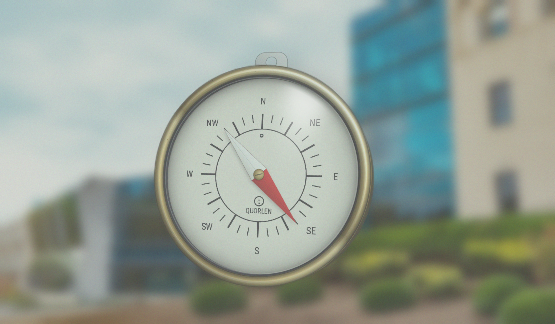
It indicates 140 °
